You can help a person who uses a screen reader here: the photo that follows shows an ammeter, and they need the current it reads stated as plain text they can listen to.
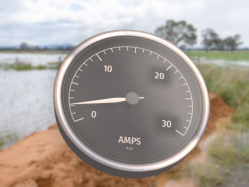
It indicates 2 A
